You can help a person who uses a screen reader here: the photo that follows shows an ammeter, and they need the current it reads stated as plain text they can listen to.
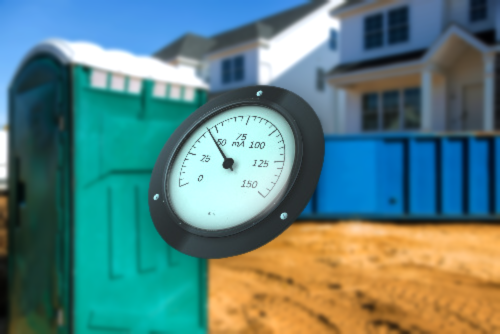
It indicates 45 mA
